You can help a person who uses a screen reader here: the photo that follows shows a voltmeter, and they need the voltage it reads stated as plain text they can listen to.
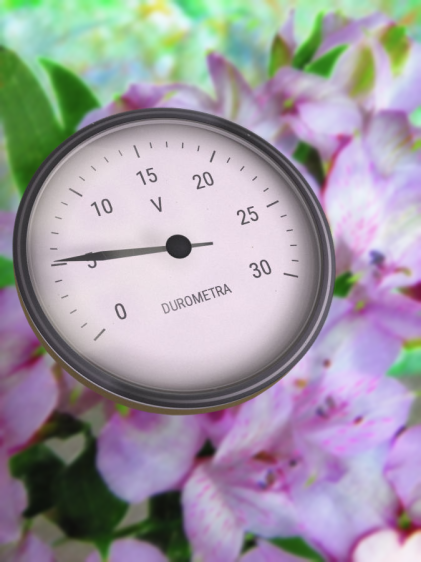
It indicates 5 V
